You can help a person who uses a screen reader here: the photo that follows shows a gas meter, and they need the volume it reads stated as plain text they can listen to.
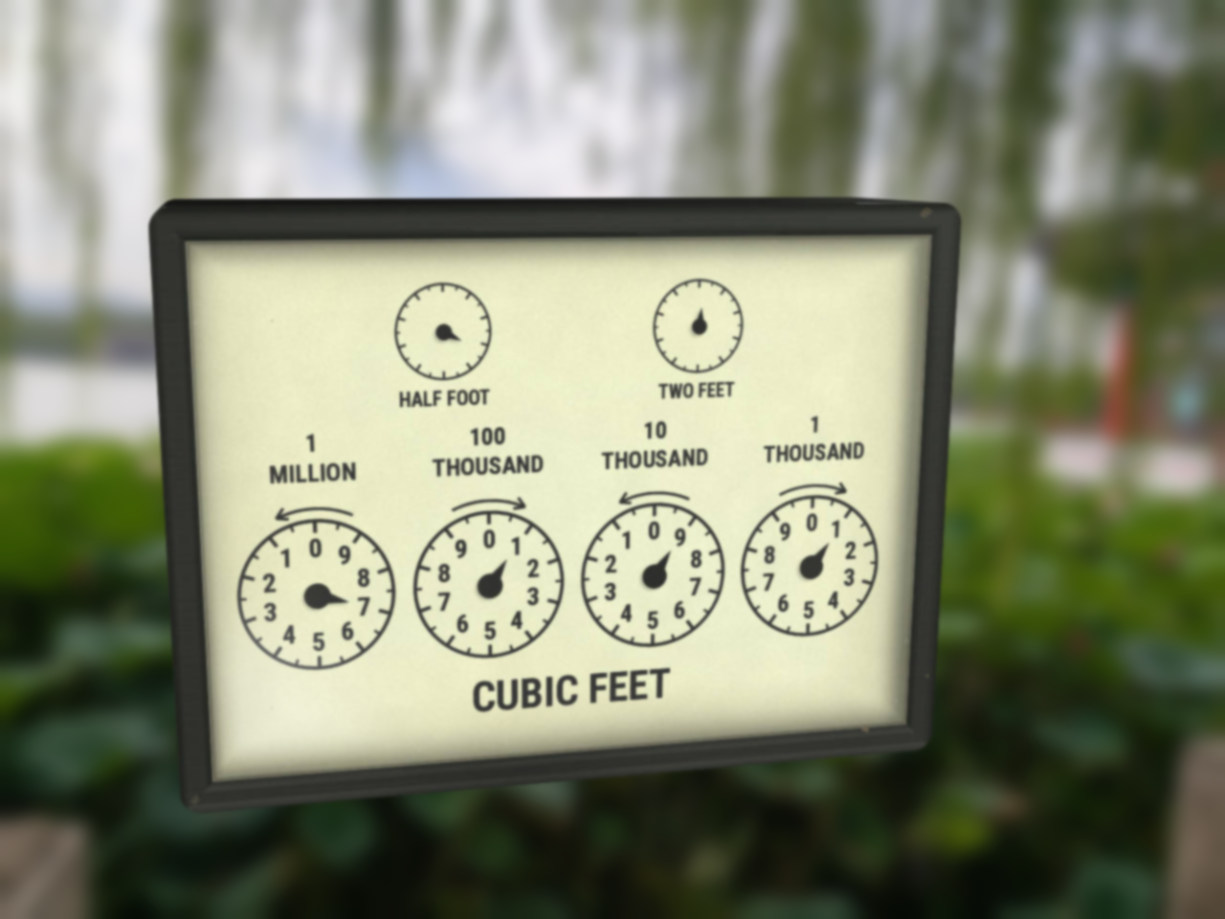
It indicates 709100 ft³
